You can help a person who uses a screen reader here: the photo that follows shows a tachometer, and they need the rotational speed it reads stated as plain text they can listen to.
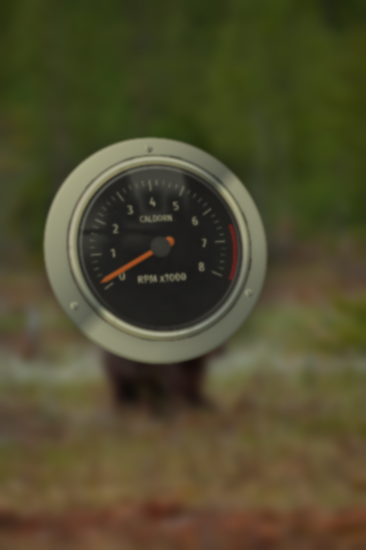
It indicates 200 rpm
